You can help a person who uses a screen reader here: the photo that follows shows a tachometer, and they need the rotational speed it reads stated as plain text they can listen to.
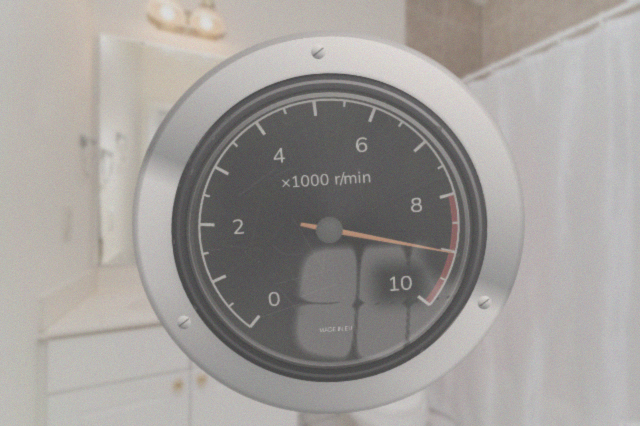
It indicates 9000 rpm
